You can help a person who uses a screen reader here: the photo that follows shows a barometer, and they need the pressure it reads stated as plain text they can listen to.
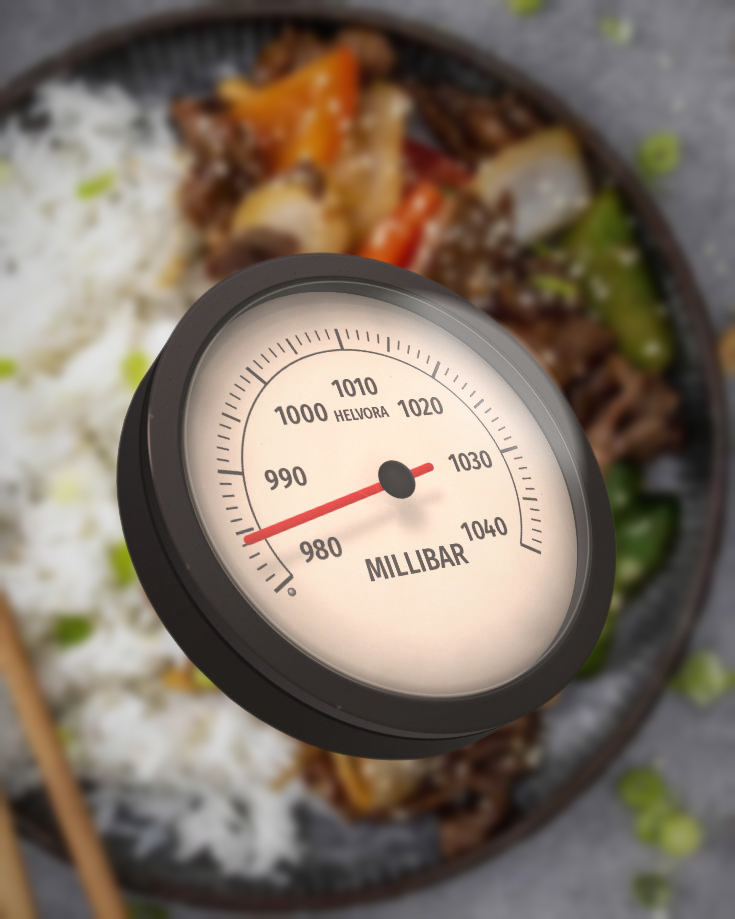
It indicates 984 mbar
